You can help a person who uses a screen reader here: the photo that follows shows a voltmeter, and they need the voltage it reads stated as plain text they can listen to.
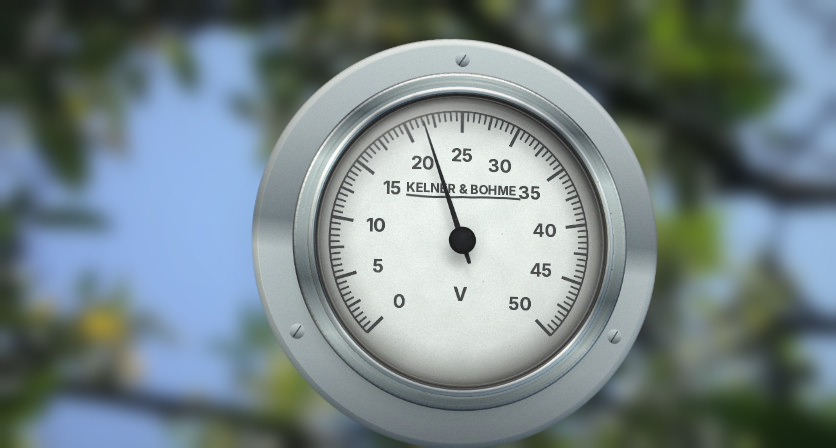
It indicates 21.5 V
